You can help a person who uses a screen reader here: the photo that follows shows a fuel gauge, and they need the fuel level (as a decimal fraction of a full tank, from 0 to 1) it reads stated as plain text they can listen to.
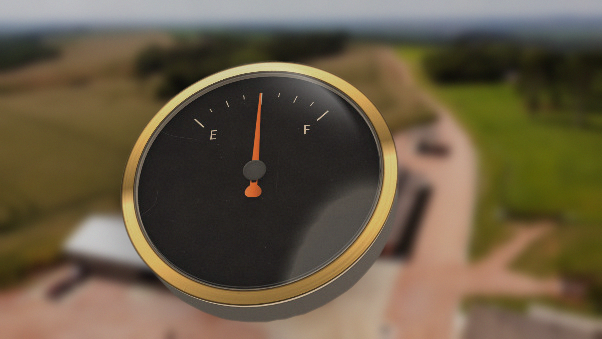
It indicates 0.5
